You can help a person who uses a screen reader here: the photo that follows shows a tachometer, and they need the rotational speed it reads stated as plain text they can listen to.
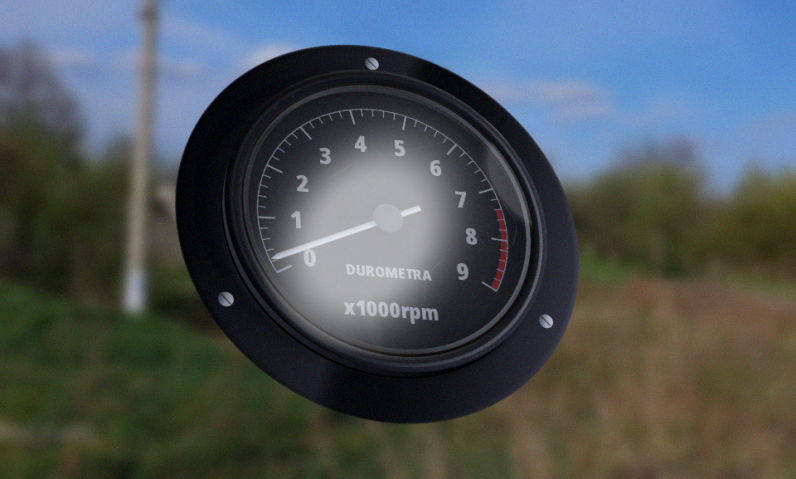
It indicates 200 rpm
